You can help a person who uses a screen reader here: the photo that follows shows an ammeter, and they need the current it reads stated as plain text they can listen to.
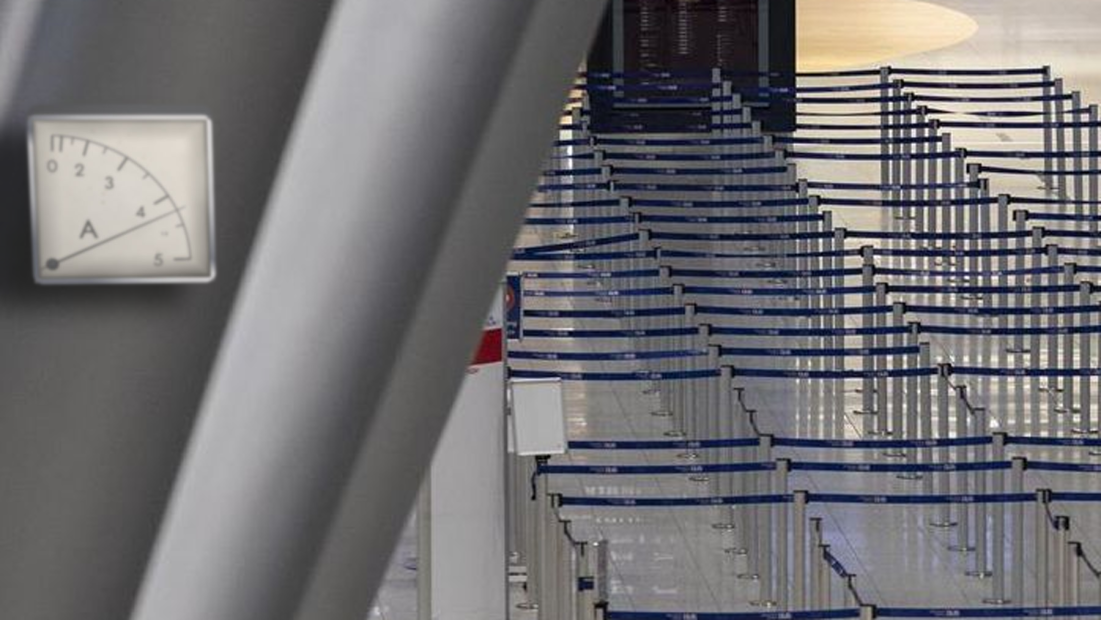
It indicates 4.25 A
